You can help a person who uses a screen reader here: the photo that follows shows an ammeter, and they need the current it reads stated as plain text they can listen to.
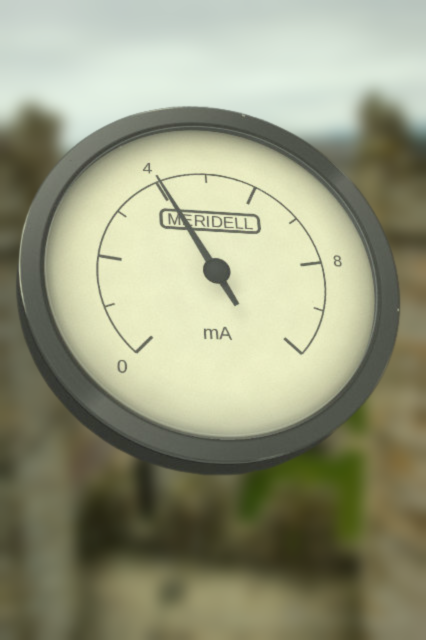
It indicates 4 mA
